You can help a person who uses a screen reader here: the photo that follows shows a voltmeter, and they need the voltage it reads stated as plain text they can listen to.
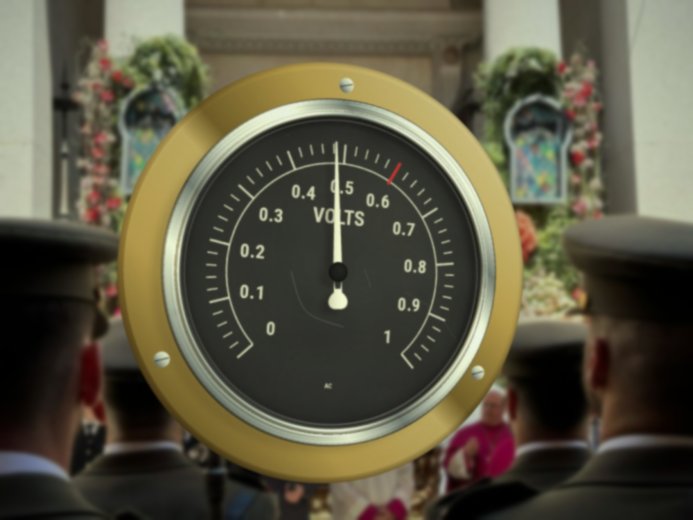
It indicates 0.48 V
